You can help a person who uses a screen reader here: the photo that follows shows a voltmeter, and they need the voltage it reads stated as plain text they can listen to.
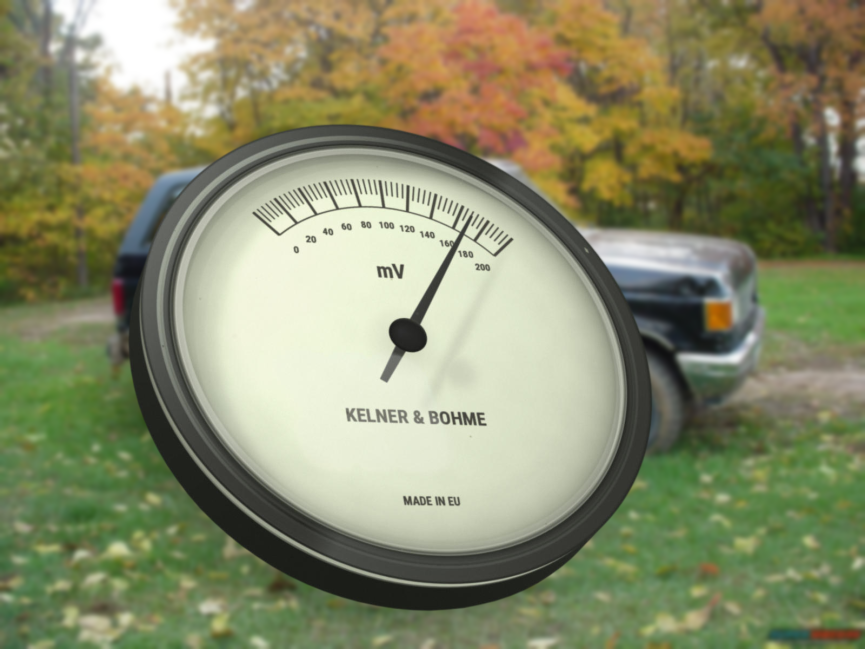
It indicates 168 mV
